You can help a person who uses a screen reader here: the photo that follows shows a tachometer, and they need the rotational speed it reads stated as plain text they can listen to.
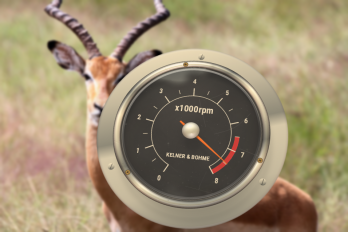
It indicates 7500 rpm
